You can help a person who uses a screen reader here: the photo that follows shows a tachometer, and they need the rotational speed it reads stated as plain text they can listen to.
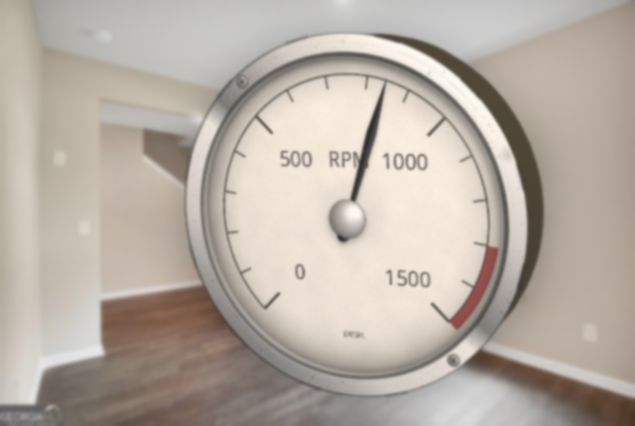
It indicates 850 rpm
